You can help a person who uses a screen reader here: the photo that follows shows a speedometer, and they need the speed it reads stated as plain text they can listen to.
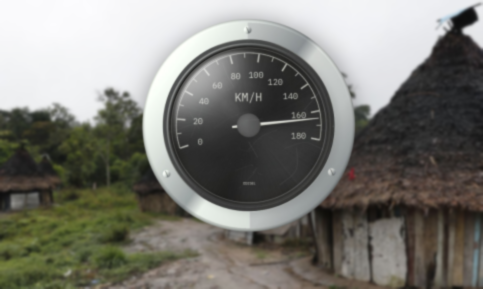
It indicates 165 km/h
